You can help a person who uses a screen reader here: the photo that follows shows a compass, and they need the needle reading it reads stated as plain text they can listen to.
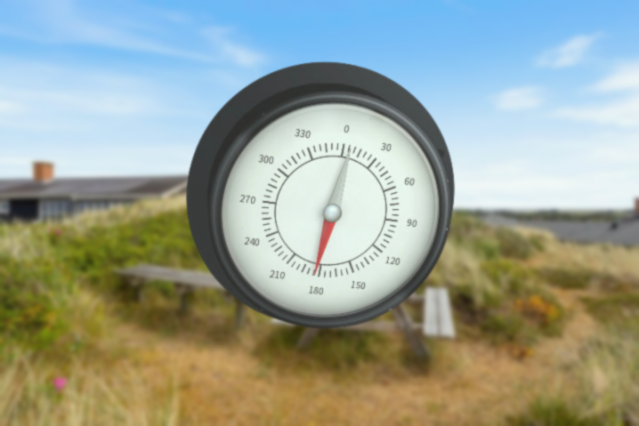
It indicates 185 °
